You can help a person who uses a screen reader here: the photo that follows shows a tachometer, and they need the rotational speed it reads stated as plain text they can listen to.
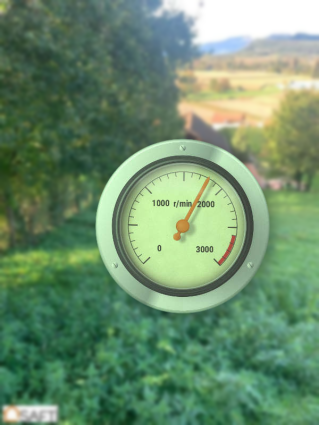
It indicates 1800 rpm
